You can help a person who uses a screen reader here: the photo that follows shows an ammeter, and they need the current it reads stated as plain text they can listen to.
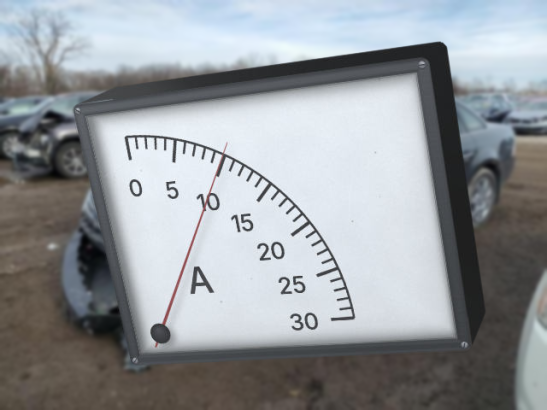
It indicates 10 A
